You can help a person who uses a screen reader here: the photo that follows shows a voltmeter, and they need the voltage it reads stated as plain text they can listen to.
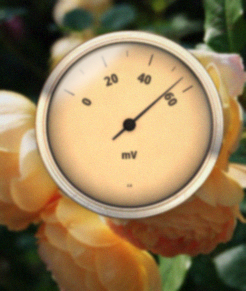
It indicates 55 mV
